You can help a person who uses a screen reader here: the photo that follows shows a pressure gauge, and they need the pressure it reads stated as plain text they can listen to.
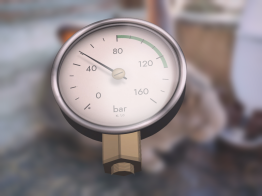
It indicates 50 bar
